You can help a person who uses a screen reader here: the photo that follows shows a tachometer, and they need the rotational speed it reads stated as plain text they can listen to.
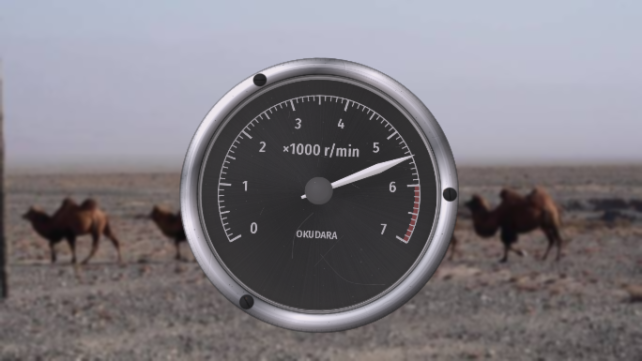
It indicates 5500 rpm
